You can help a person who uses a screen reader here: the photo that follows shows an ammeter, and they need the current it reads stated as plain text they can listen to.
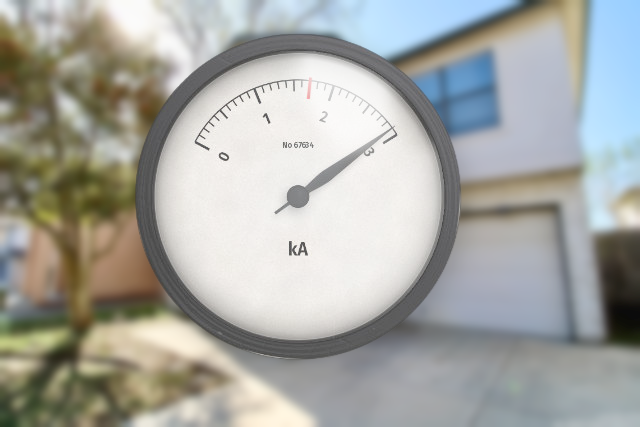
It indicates 2.9 kA
